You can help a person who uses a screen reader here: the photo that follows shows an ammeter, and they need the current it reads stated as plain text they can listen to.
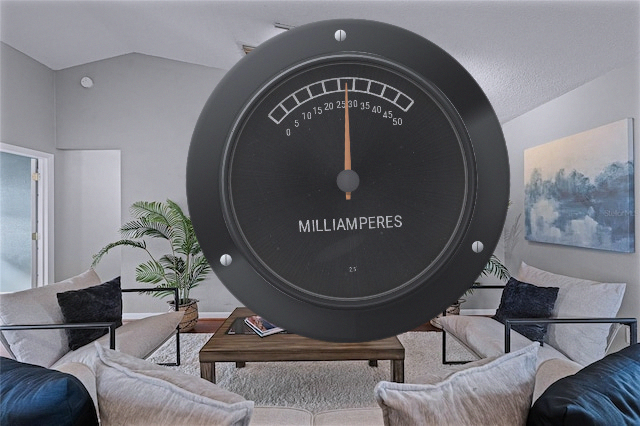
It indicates 27.5 mA
